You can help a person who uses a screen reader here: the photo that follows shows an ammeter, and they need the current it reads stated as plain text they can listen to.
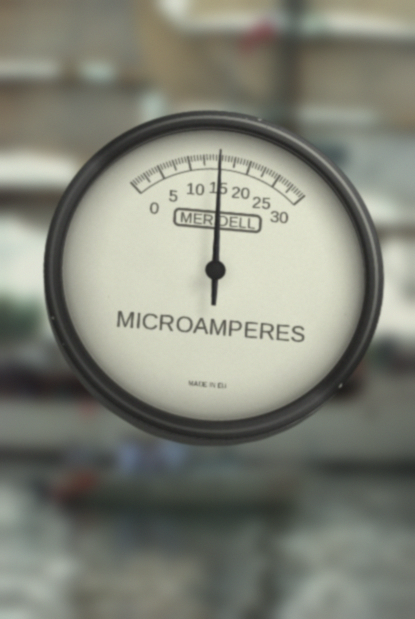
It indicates 15 µA
